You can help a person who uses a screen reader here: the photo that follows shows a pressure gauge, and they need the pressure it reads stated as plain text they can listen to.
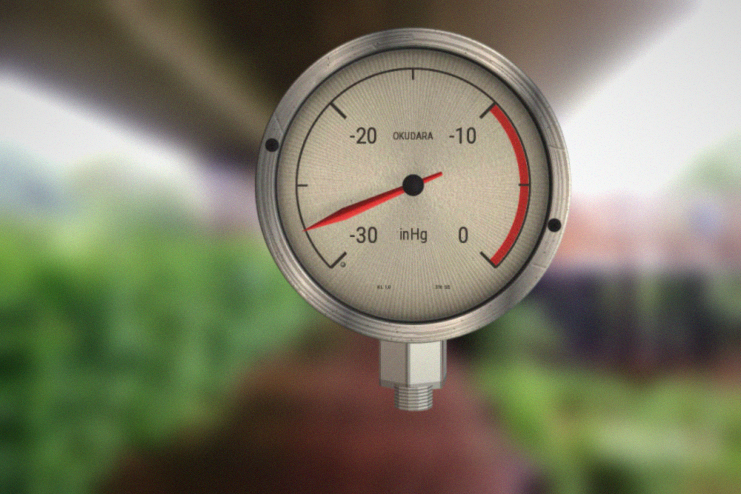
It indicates -27.5 inHg
